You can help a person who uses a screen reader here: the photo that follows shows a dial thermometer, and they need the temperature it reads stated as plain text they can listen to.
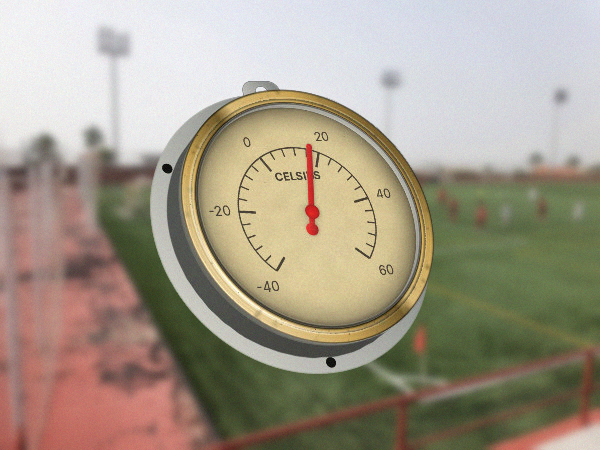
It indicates 16 °C
